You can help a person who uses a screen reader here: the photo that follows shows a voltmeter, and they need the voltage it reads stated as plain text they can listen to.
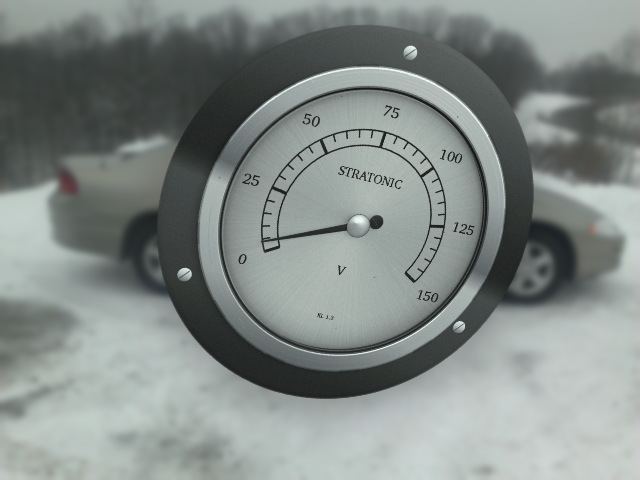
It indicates 5 V
